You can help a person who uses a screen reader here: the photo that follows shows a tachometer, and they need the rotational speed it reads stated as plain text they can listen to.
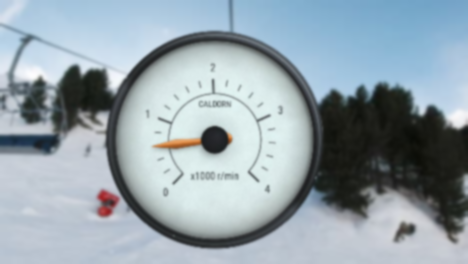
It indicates 600 rpm
